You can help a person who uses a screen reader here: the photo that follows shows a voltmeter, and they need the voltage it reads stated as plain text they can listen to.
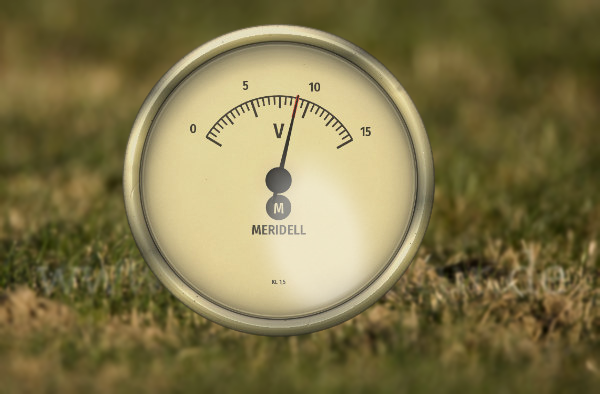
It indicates 9 V
